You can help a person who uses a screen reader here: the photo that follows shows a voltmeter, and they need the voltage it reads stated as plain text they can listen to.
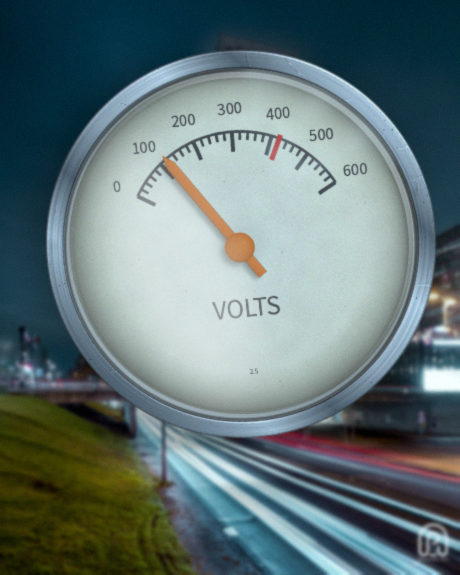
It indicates 120 V
